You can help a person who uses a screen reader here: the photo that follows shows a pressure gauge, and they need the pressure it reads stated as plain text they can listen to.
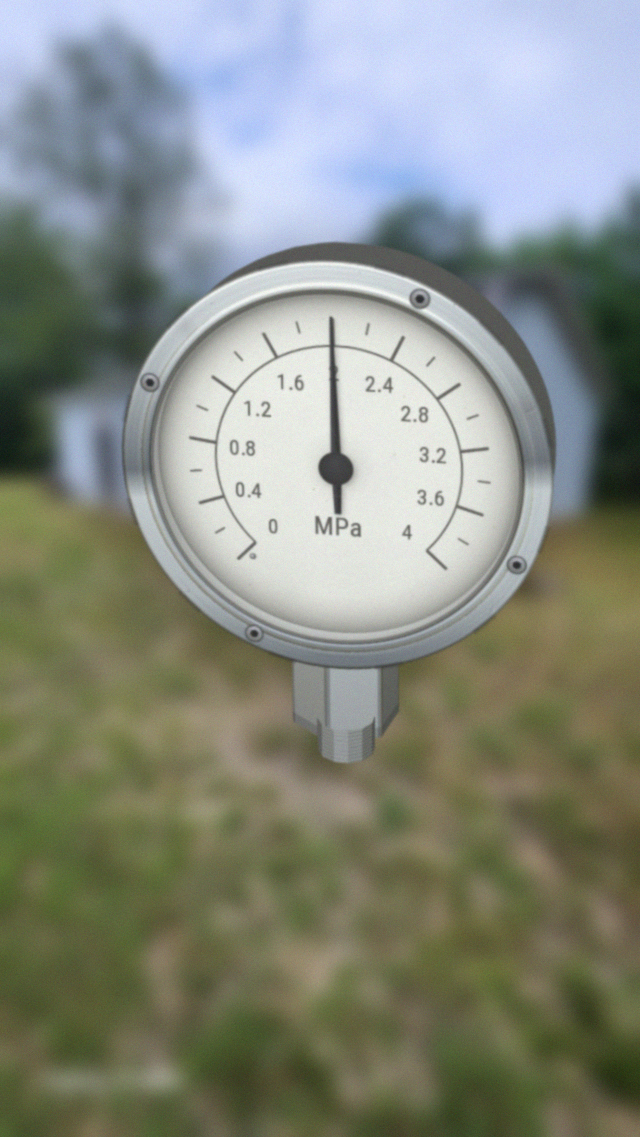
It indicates 2 MPa
